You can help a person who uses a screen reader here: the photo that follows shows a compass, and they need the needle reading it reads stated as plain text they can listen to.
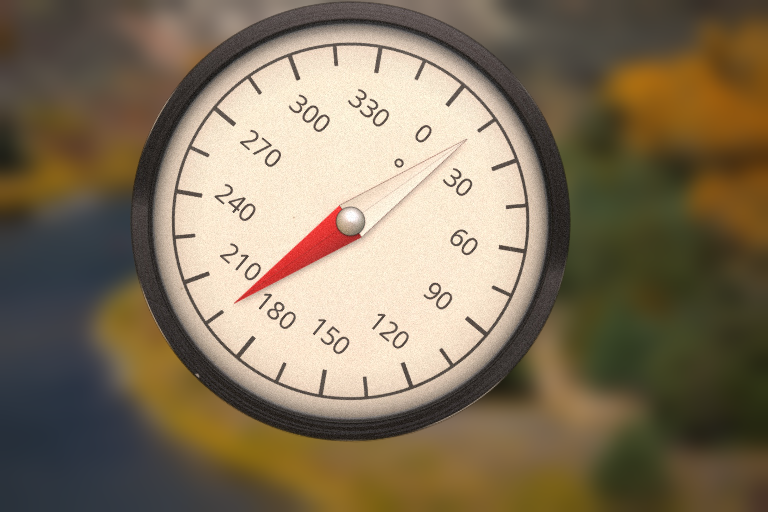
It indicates 195 °
